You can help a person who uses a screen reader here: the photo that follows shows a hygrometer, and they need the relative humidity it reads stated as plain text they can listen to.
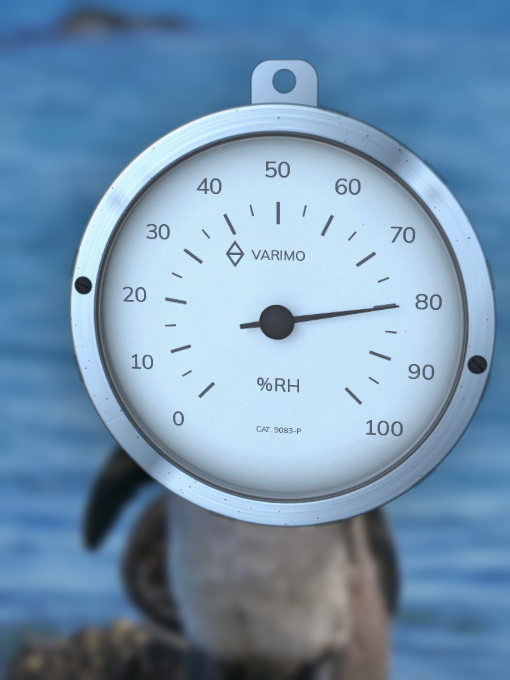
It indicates 80 %
